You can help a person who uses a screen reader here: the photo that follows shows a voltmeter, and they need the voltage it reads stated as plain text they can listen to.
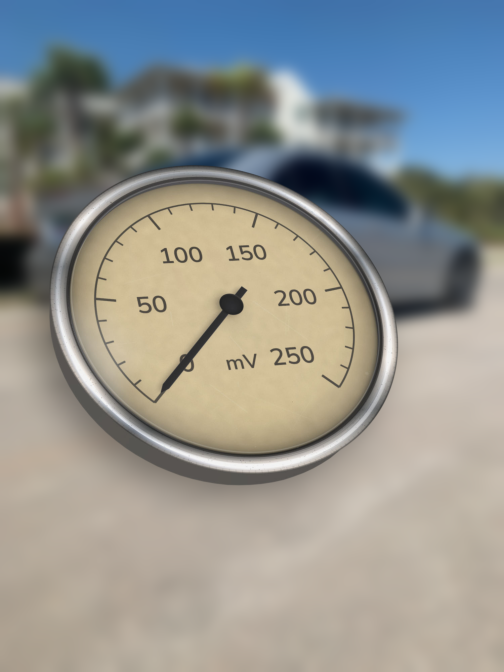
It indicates 0 mV
